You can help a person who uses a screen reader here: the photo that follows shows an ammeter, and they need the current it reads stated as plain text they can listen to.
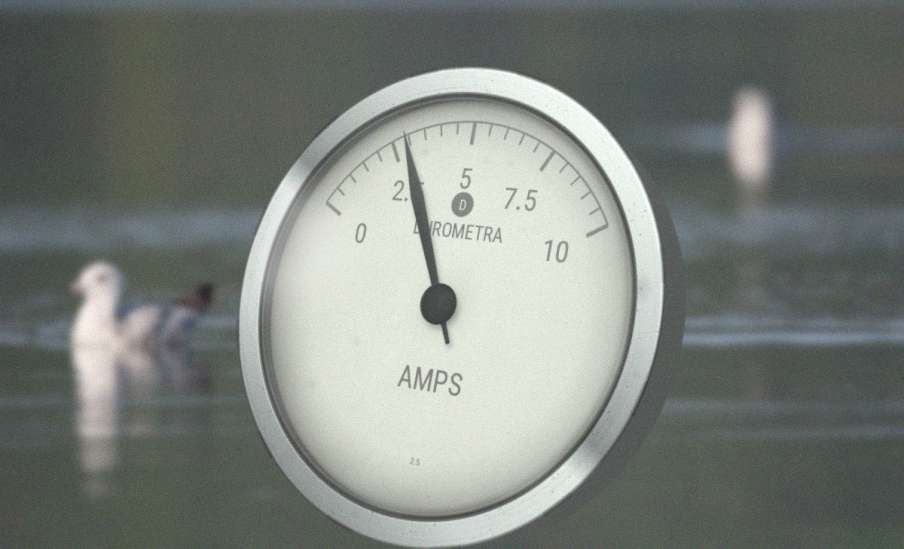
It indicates 3 A
